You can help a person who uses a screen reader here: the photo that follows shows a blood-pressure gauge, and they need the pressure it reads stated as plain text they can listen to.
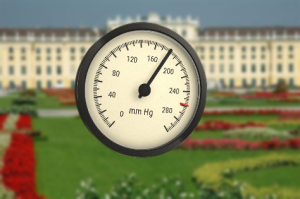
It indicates 180 mmHg
